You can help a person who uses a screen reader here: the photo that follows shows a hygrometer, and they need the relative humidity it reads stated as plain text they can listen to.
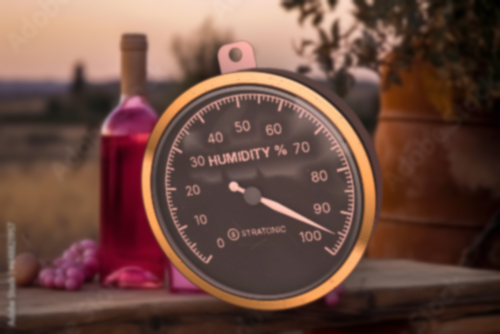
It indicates 95 %
